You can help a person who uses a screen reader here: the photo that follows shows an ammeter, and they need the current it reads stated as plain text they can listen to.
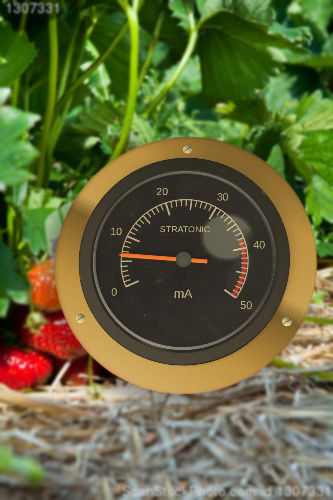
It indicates 6 mA
